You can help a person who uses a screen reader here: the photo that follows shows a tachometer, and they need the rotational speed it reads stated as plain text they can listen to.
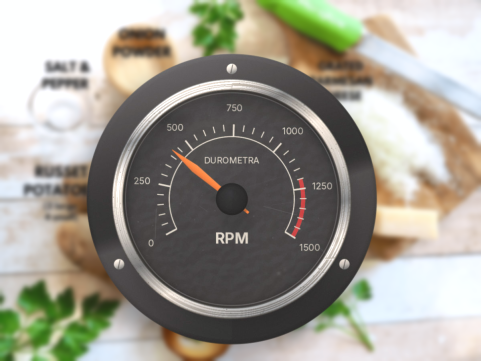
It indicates 425 rpm
